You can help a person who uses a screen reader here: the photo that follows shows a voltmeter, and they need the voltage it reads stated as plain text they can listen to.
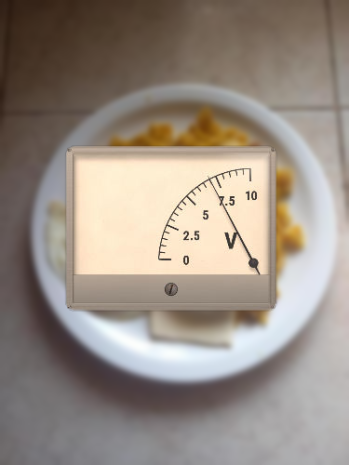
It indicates 7 V
